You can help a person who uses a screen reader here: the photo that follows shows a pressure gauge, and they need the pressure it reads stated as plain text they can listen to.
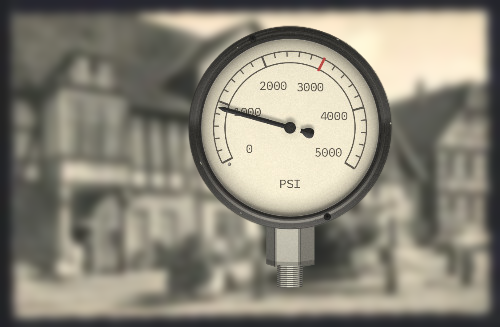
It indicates 900 psi
